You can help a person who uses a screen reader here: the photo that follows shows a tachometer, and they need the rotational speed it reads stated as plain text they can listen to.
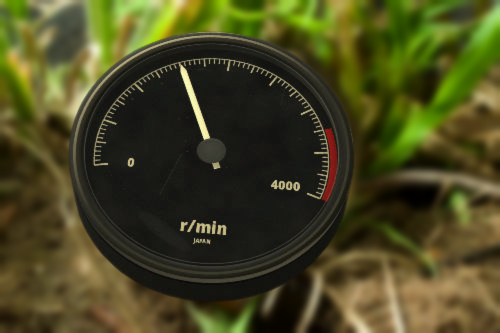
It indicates 1500 rpm
